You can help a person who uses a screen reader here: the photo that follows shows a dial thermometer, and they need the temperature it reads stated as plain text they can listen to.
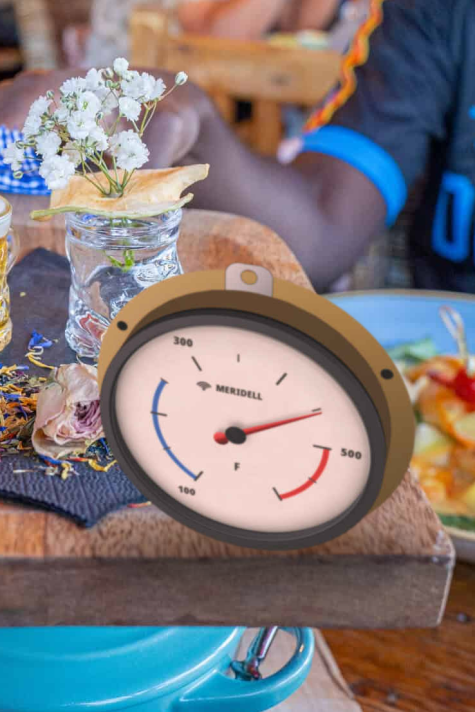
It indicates 450 °F
